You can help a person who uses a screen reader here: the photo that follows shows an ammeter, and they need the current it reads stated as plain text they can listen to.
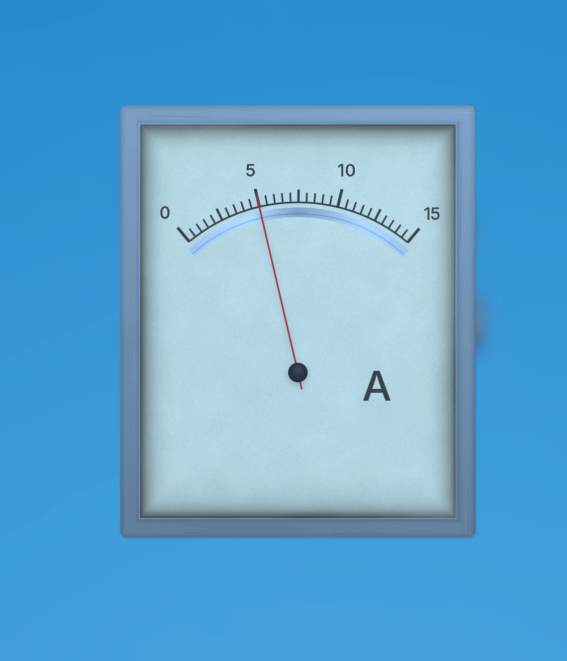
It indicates 5 A
